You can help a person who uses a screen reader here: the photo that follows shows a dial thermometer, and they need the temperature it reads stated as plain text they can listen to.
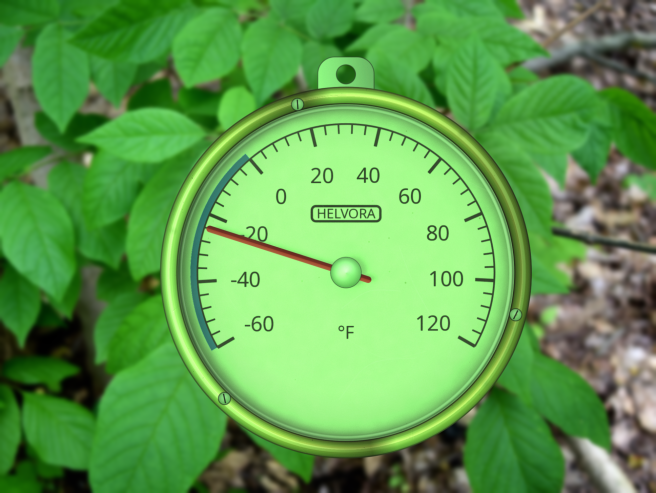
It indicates -24 °F
